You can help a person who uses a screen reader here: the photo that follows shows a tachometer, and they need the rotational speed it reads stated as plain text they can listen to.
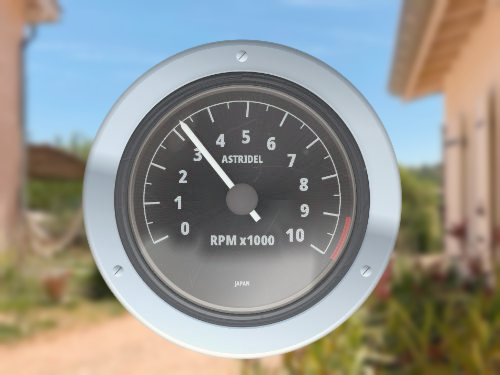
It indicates 3250 rpm
